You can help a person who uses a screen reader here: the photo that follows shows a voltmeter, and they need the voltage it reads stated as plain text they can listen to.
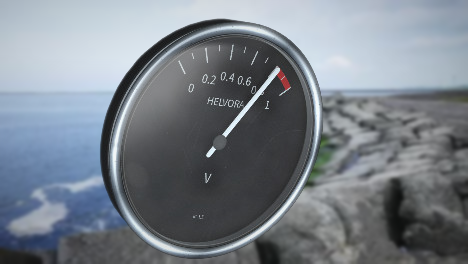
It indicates 0.8 V
